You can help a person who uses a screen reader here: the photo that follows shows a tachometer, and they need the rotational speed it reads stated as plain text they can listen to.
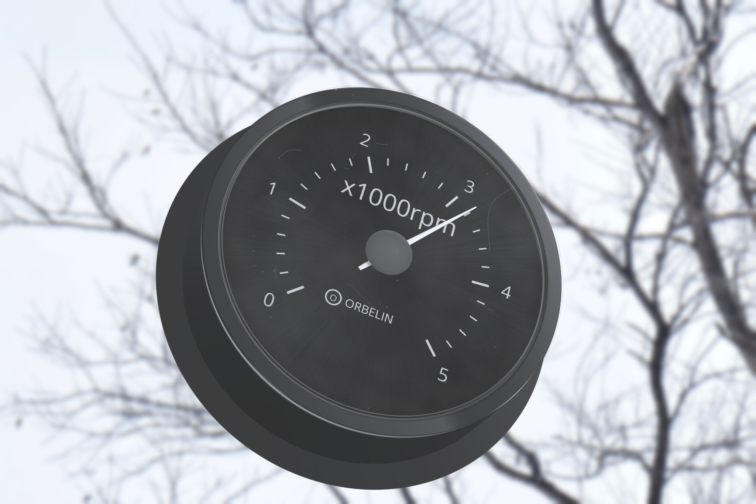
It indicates 3200 rpm
